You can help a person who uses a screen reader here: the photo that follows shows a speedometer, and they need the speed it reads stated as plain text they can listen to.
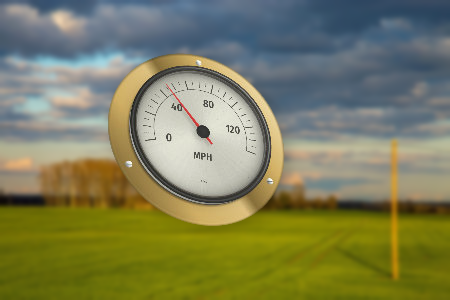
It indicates 45 mph
